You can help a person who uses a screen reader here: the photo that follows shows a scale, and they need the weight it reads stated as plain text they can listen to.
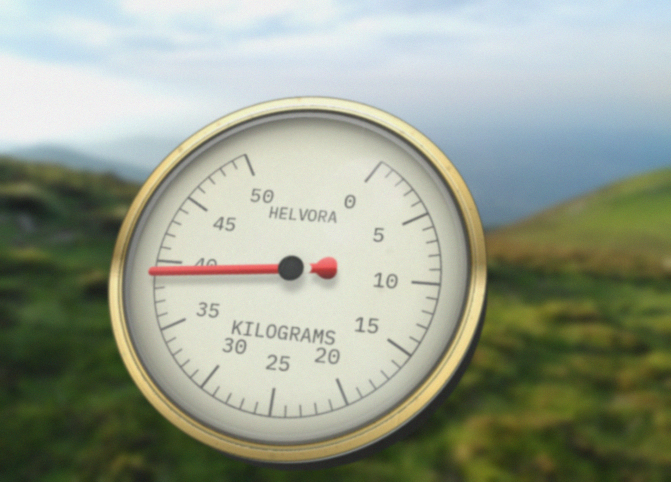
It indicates 39 kg
